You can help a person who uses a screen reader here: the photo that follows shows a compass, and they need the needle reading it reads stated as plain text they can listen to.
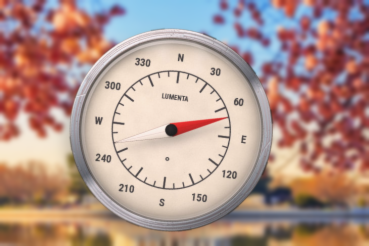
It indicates 70 °
